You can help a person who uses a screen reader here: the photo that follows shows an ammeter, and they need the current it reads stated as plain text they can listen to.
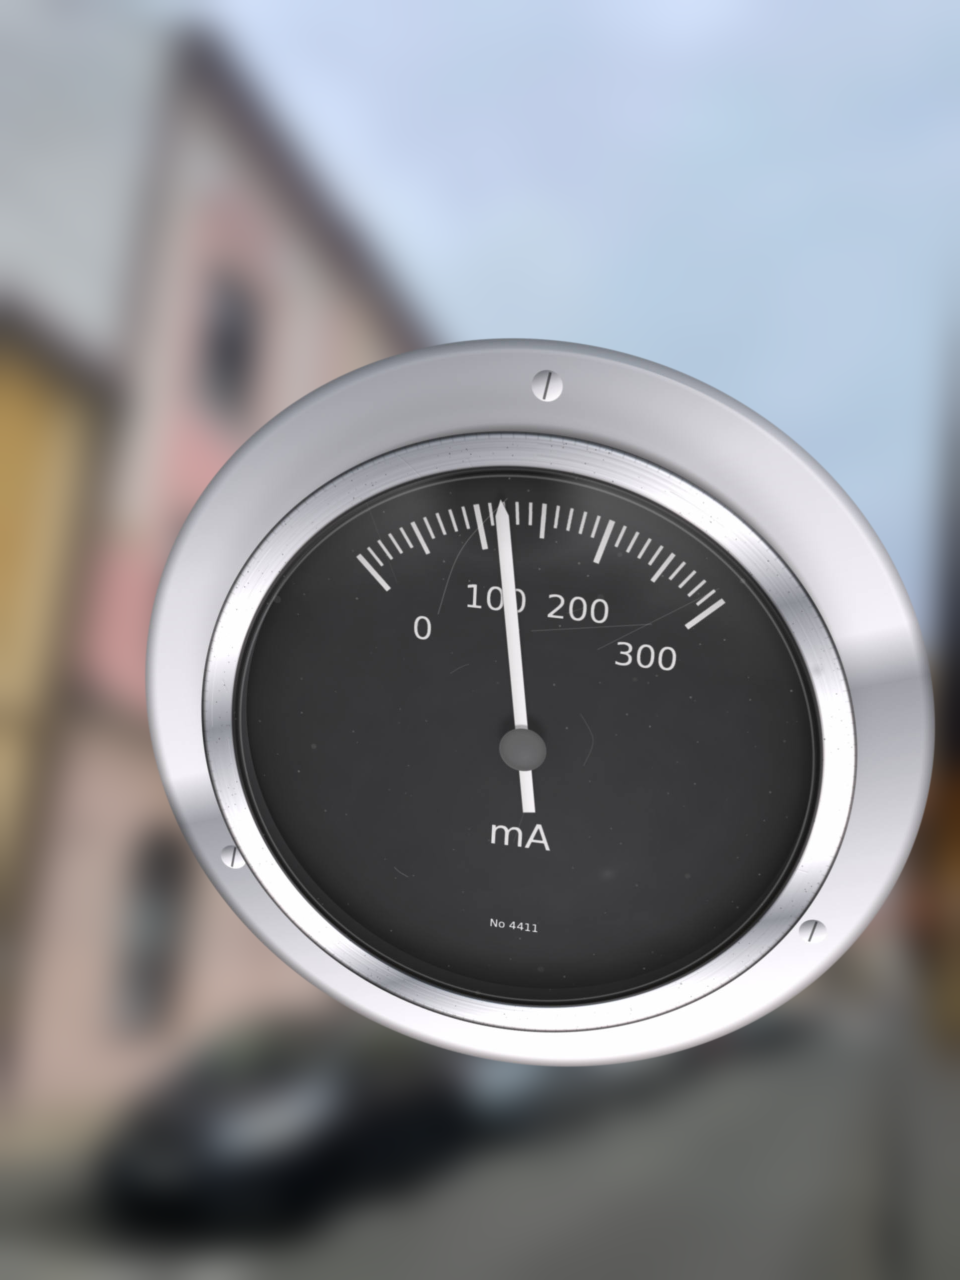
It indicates 120 mA
